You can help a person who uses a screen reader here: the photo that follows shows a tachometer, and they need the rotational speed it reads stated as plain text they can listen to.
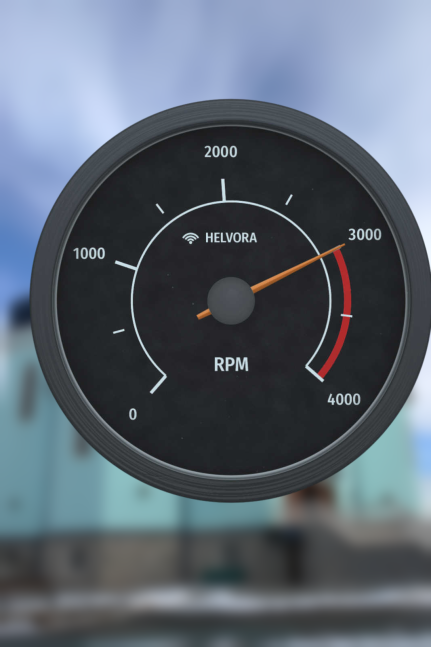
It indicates 3000 rpm
